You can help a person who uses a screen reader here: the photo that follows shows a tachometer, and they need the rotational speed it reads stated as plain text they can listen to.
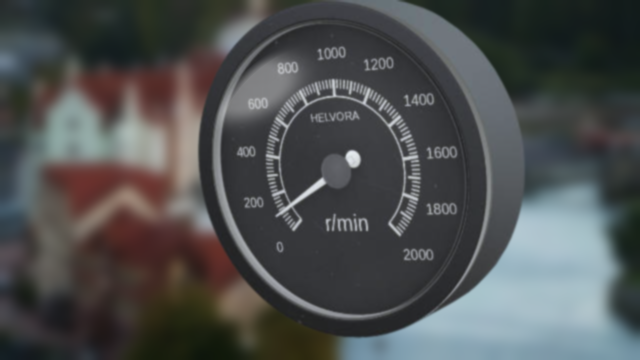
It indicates 100 rpm
